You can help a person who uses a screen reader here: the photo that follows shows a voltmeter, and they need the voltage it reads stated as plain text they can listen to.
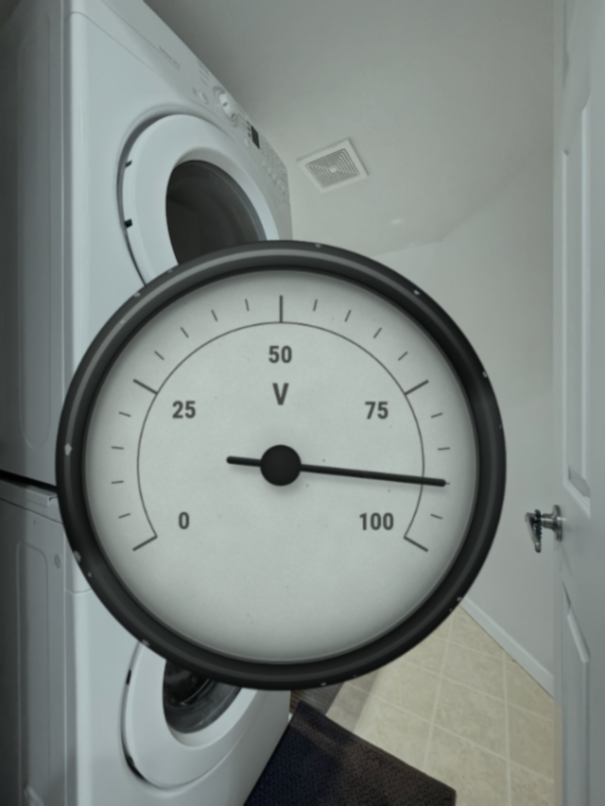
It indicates 90 V
